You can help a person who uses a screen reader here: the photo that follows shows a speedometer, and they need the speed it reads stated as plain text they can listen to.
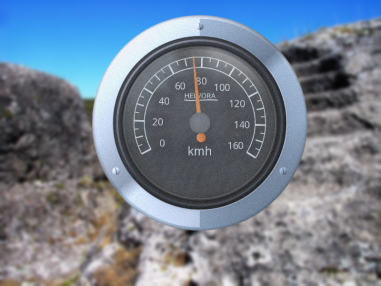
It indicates 75 km/h
